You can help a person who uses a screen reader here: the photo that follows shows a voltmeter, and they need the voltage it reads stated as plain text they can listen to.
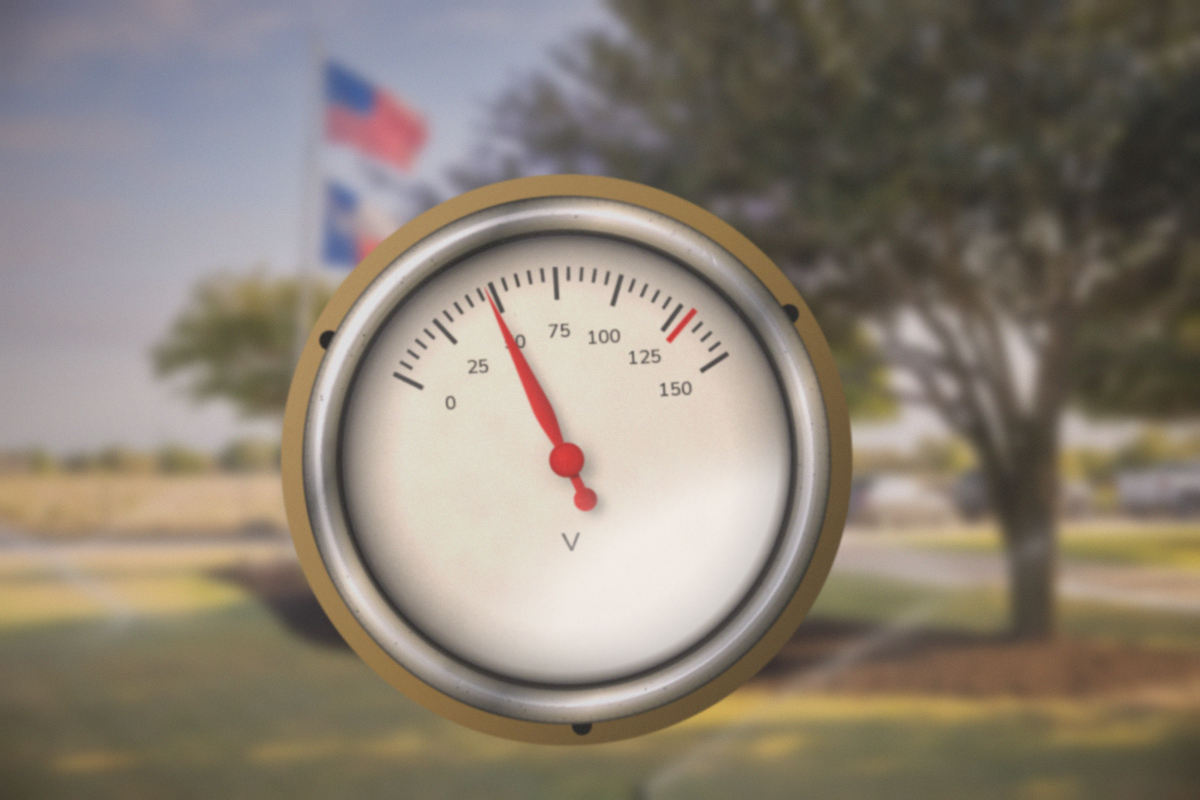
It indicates 47.5 V
